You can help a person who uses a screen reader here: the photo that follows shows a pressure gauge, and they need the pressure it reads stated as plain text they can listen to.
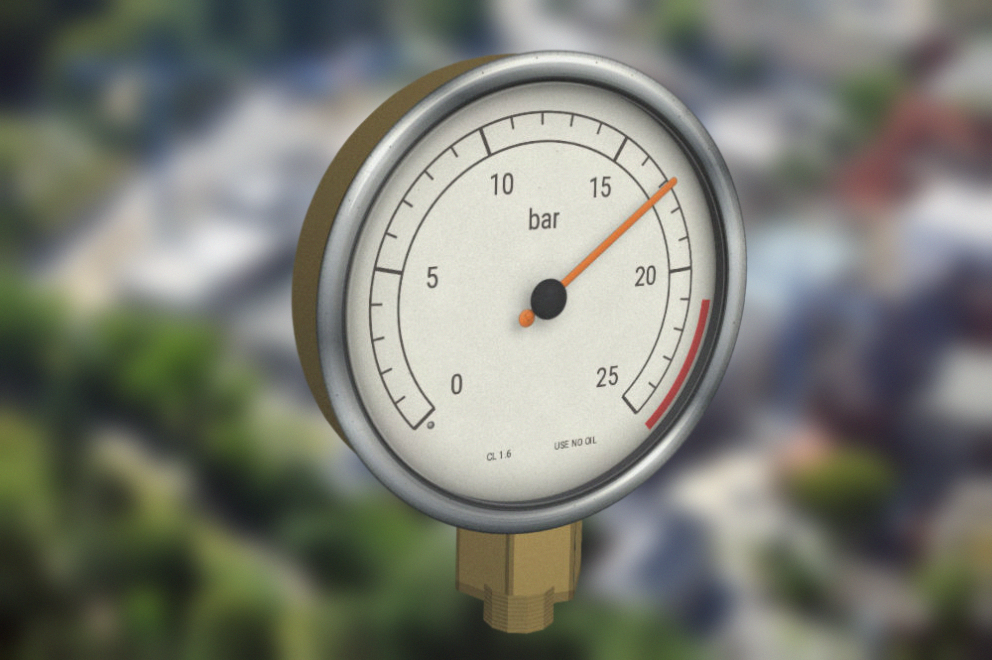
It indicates 17 bar
